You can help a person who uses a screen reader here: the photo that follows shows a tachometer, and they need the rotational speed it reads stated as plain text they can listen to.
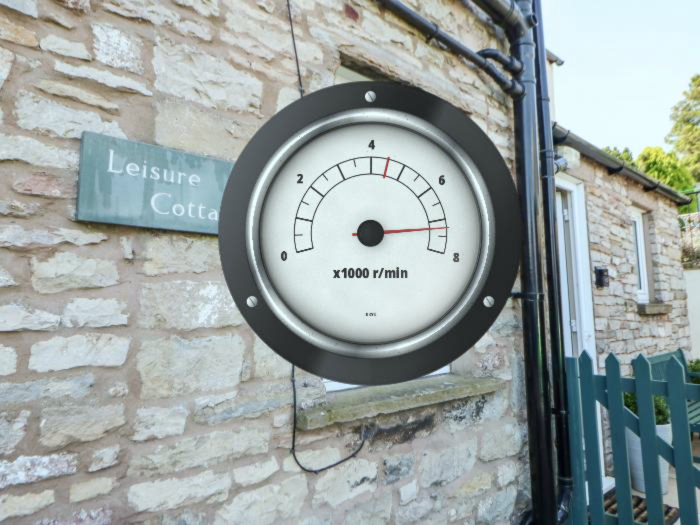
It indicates 7250 rpm
